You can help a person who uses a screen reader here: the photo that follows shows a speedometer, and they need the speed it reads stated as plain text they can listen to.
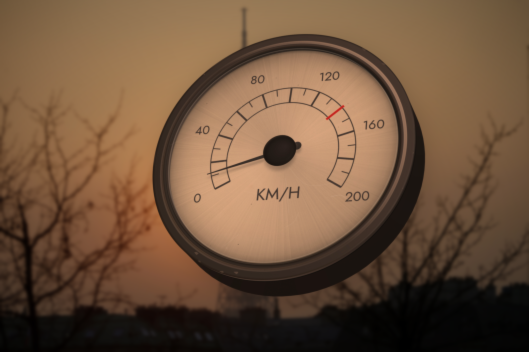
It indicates 10 km/h
